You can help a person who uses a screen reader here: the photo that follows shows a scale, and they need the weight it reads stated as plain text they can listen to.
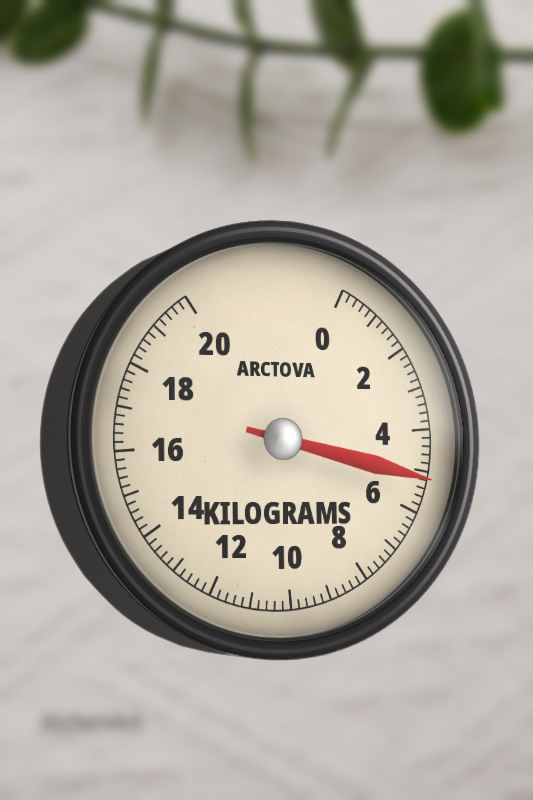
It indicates 5.2 kg
